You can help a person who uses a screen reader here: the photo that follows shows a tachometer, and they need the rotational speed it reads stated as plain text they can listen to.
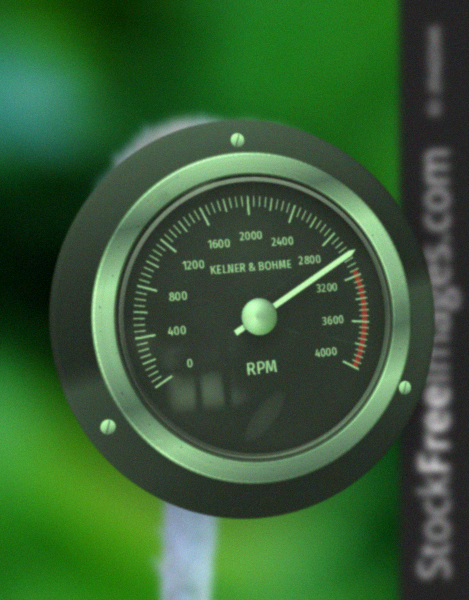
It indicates 3000 rpm
